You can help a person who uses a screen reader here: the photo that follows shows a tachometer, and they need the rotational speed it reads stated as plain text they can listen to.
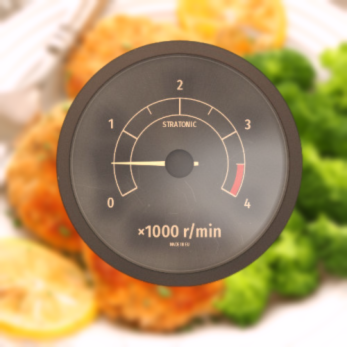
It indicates 500 rpm
